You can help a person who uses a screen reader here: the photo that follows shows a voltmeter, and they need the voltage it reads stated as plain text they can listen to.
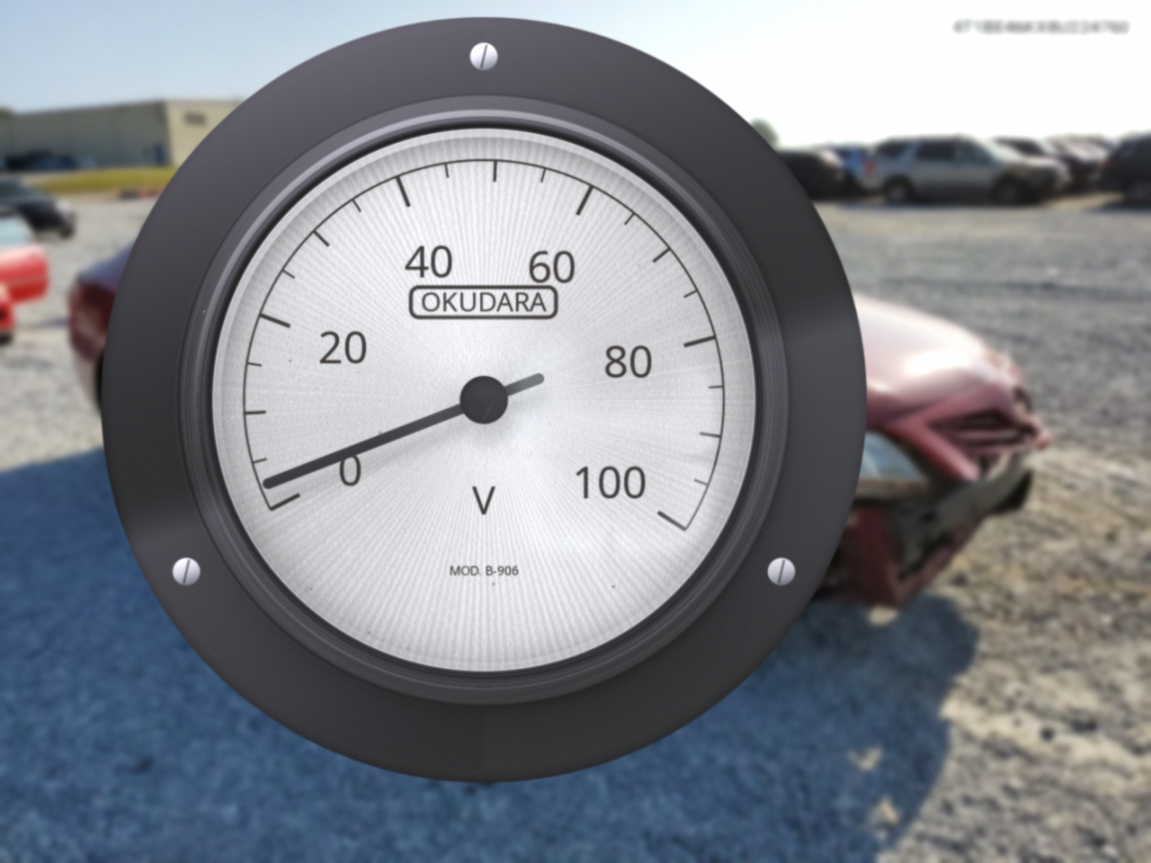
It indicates 2.5 V
